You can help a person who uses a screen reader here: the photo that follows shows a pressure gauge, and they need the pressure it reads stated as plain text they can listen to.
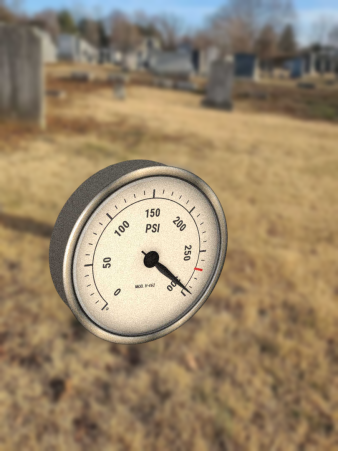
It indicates 295 psi
